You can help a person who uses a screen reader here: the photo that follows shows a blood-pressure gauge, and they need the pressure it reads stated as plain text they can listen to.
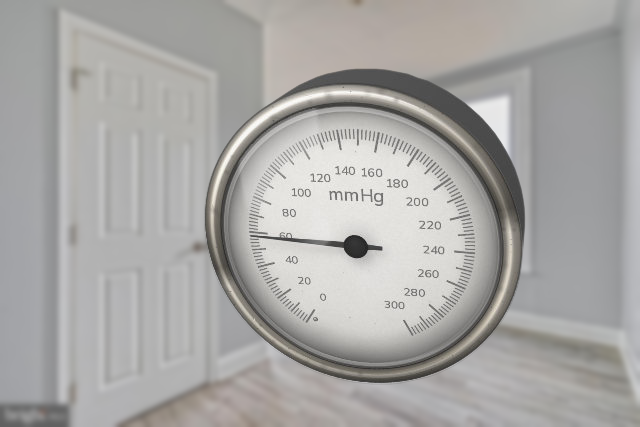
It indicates 60 mmHg
